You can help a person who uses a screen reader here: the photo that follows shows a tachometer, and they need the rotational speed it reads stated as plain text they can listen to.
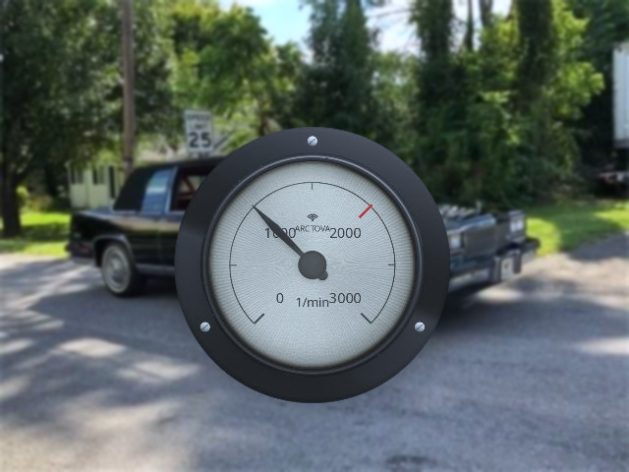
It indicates 1000 rpm
